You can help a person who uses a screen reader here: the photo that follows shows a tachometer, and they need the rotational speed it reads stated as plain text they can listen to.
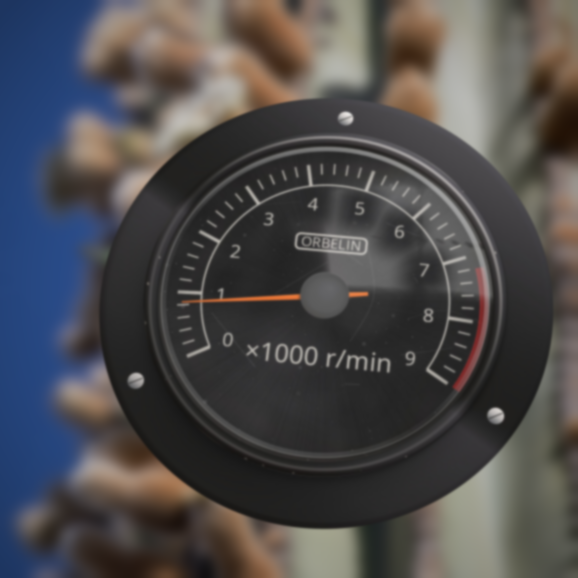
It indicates 800 rpm
